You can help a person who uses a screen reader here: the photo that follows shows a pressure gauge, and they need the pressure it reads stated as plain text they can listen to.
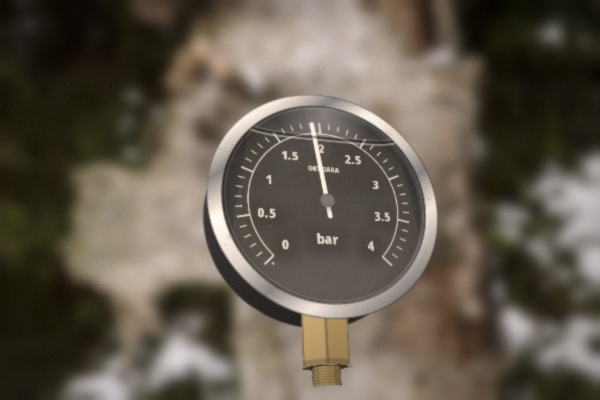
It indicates 1.9 bar
